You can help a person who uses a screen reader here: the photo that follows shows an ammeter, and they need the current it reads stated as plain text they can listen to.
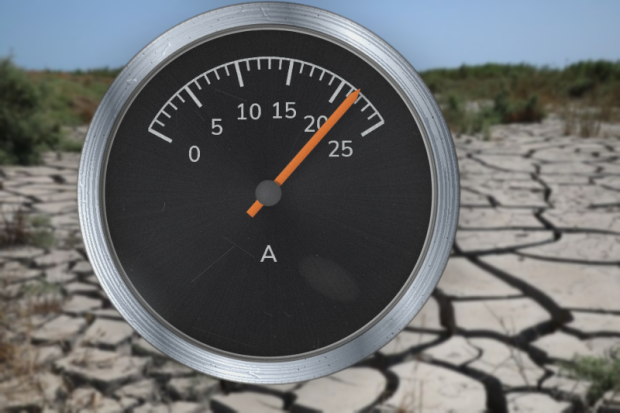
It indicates 21.5 A
